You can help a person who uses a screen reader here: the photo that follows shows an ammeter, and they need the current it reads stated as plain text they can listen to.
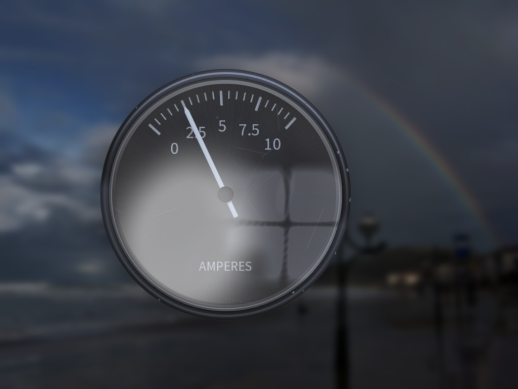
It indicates 2.5 A
